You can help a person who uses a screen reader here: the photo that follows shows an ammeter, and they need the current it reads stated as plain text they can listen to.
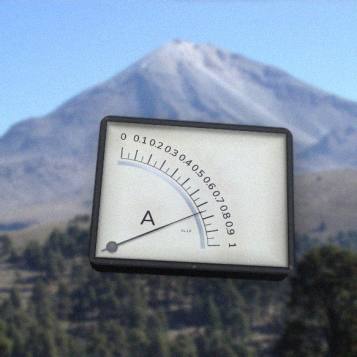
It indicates 0.75 A
